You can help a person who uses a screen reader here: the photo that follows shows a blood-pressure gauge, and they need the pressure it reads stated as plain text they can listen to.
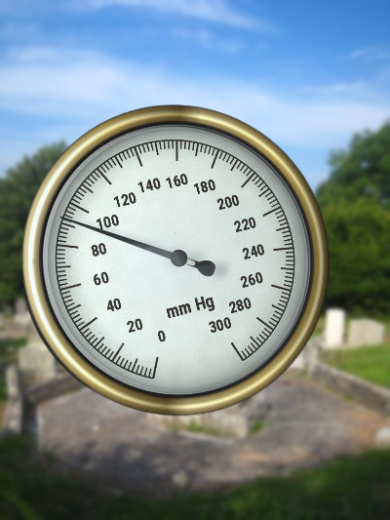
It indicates 92 mmHg
